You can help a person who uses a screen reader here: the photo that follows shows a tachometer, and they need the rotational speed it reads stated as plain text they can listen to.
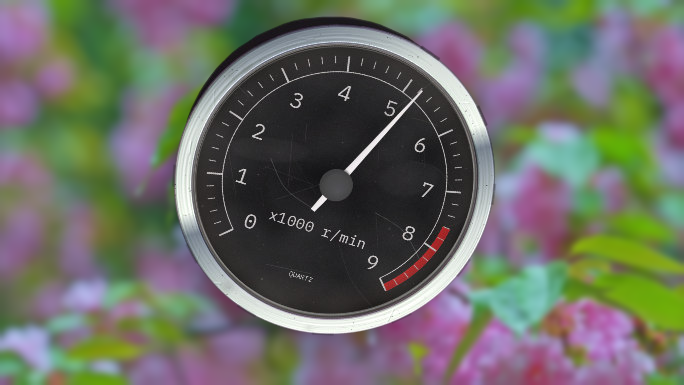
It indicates 5200 rpm
